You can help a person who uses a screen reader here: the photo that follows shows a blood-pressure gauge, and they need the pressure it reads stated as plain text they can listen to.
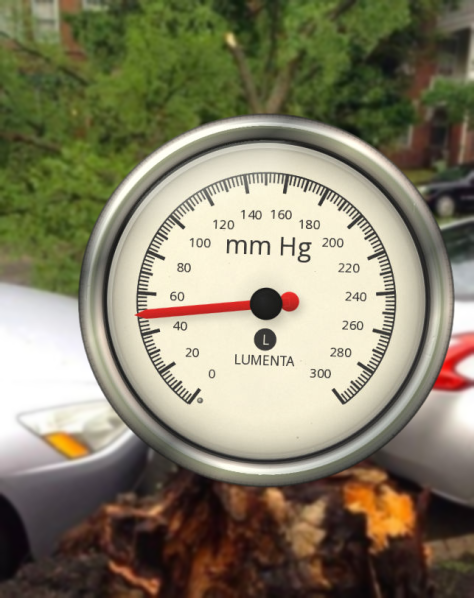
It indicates 50 mmHg
